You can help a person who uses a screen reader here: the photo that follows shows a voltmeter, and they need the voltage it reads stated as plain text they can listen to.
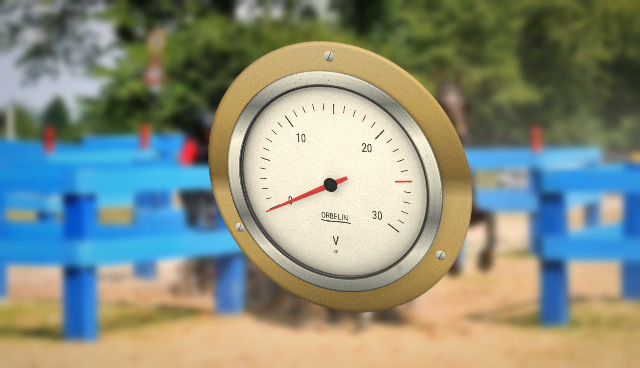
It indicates 0 V
